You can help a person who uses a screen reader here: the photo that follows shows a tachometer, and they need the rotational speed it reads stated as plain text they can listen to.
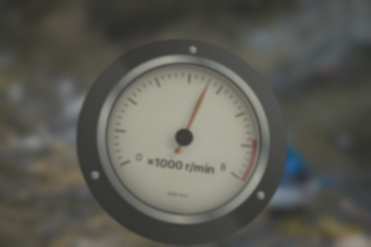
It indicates 4600 rpm
